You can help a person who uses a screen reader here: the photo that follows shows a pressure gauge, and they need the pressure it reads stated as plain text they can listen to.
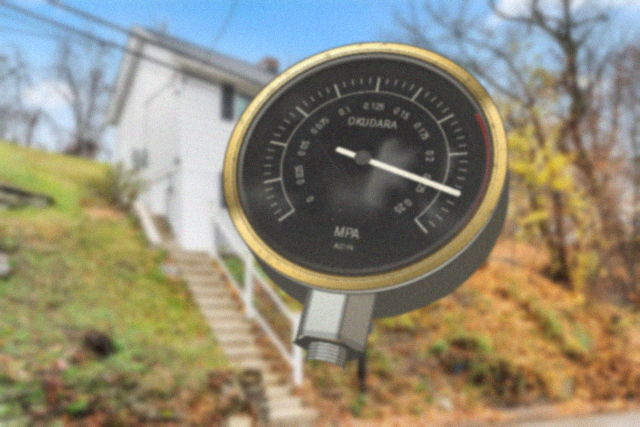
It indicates 0.225 MPa
